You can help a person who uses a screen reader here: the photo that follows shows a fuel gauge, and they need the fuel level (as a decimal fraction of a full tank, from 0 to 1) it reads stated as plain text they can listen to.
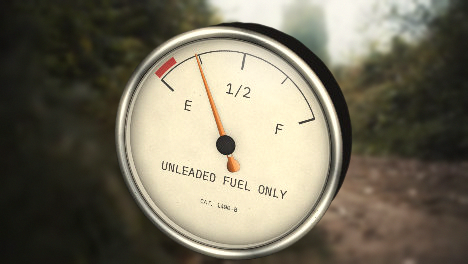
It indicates 0.25
